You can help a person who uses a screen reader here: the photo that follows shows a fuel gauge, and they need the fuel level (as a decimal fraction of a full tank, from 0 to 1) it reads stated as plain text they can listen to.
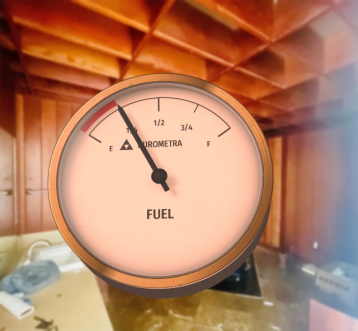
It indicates 0.25
